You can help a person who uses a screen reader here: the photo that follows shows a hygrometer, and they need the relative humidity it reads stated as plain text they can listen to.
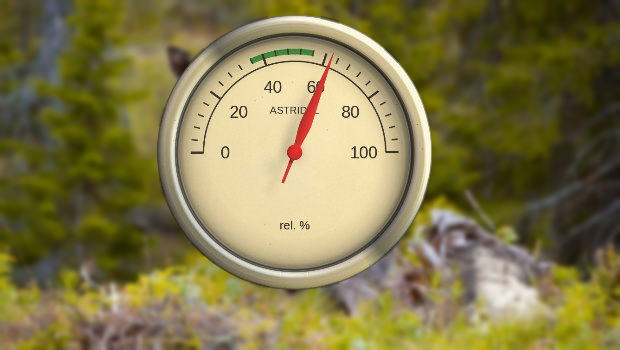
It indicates 62 %
